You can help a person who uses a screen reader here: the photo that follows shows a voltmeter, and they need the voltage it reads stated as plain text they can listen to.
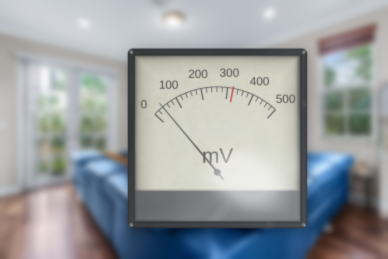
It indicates 40 mV
